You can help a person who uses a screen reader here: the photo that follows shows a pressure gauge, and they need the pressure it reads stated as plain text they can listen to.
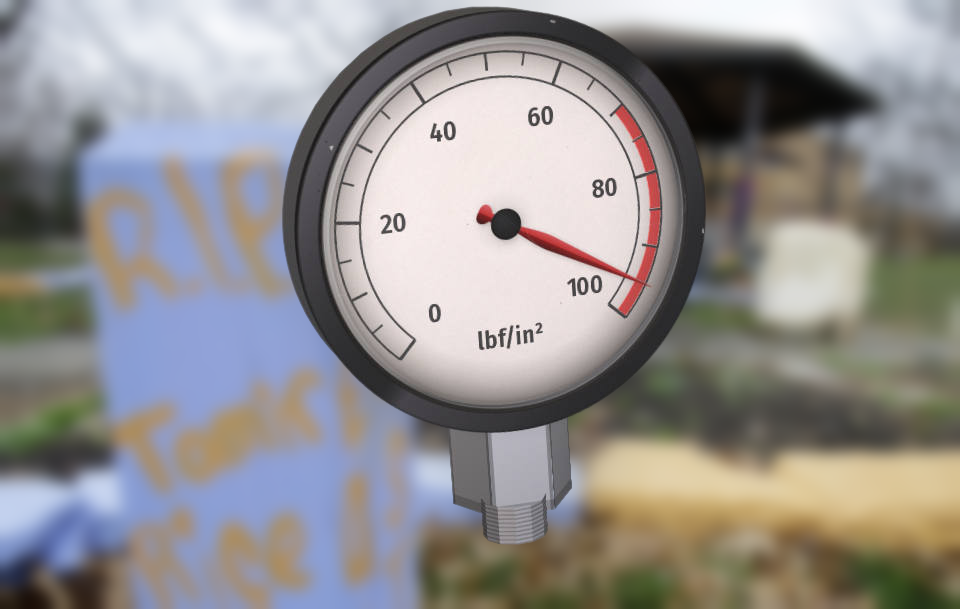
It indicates 95 psi
